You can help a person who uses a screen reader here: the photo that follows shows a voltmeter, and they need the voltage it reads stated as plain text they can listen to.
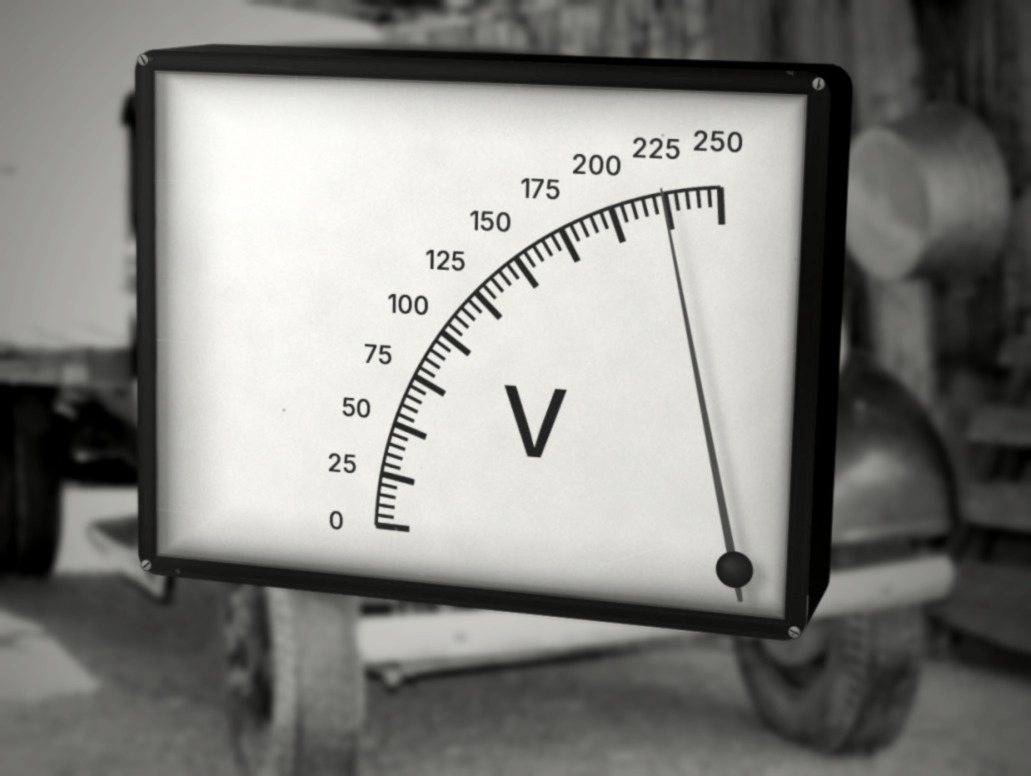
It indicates 225 V
